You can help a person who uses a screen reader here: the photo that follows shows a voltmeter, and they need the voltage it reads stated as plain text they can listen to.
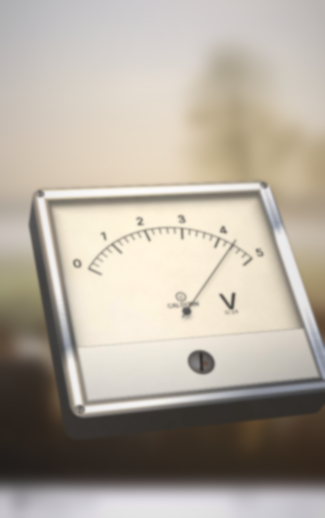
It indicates 4.4 V
